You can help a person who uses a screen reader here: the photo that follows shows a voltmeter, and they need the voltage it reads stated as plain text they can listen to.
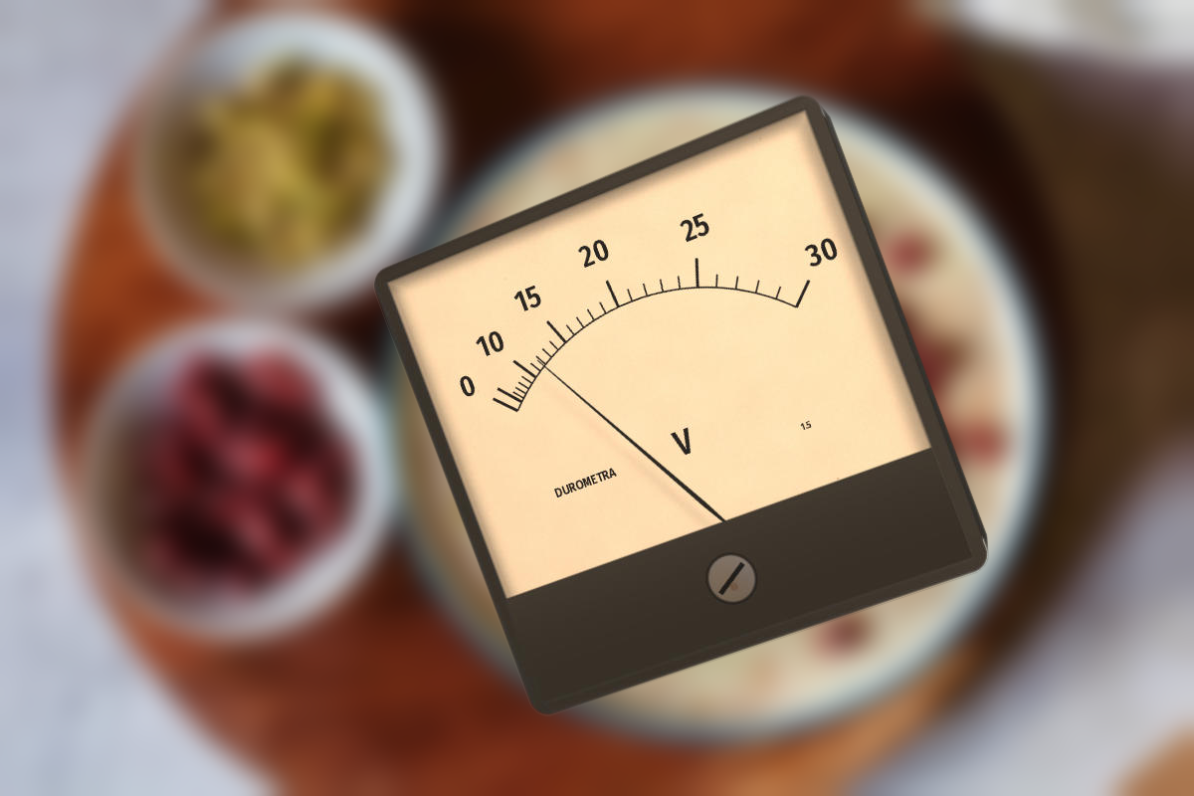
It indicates 12 V
